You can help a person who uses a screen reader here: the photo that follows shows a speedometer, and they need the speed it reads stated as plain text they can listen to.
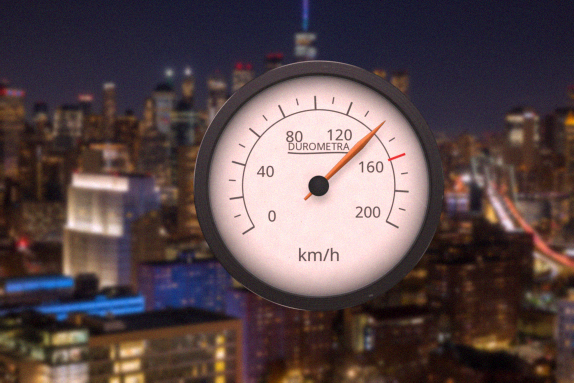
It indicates 140 km/h
